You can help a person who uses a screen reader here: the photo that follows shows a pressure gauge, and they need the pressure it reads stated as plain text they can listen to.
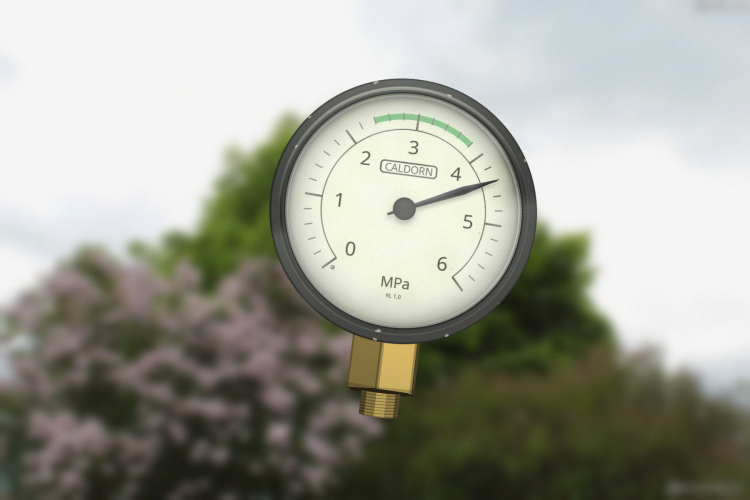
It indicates 4.4 MPa
